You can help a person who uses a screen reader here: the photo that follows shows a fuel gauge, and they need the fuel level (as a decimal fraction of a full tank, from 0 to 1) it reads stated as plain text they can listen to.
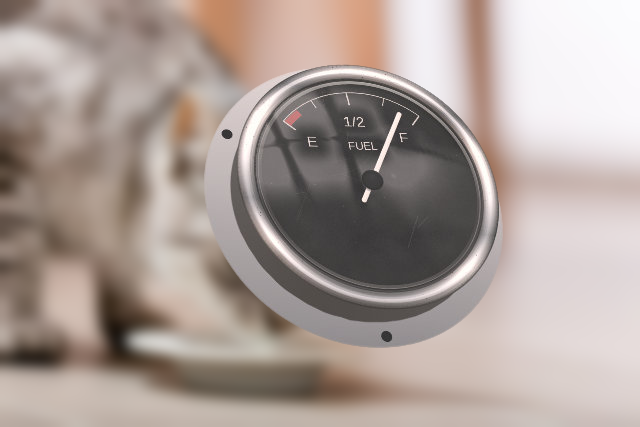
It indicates 0.875
